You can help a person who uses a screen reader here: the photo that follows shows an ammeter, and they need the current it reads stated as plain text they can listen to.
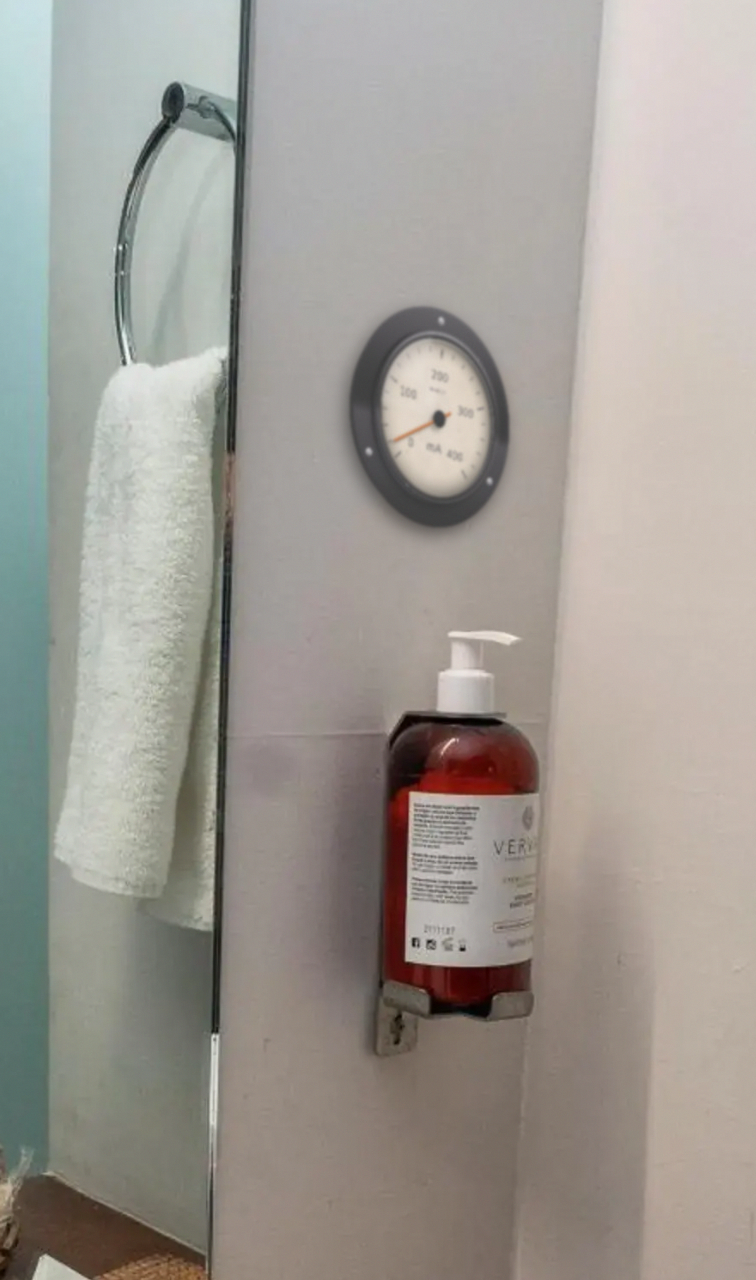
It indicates 20 mA
